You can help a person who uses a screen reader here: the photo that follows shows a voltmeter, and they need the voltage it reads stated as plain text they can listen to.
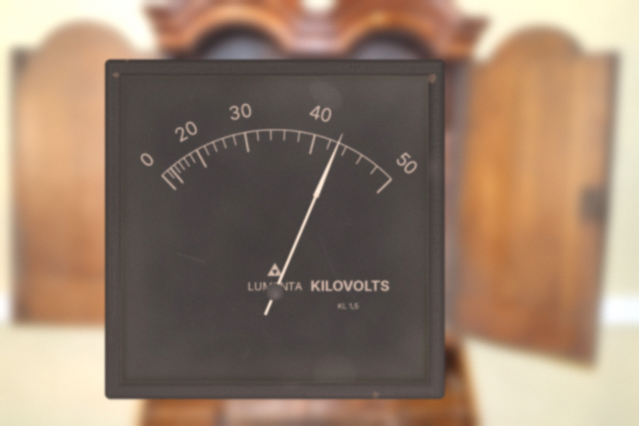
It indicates 43 kV
